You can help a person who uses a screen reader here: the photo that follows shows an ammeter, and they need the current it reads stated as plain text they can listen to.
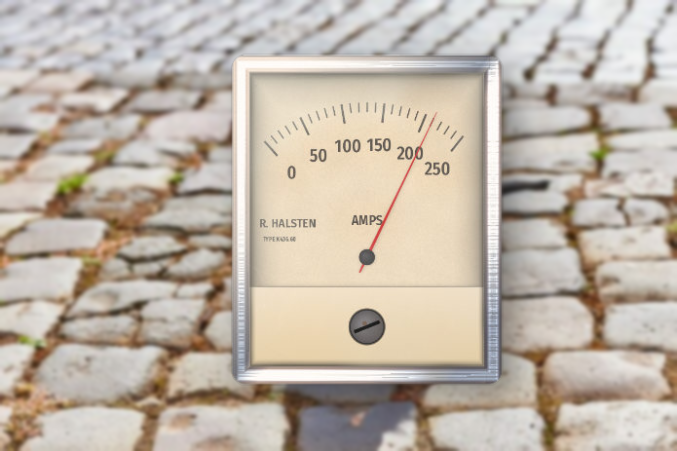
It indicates 210 A
